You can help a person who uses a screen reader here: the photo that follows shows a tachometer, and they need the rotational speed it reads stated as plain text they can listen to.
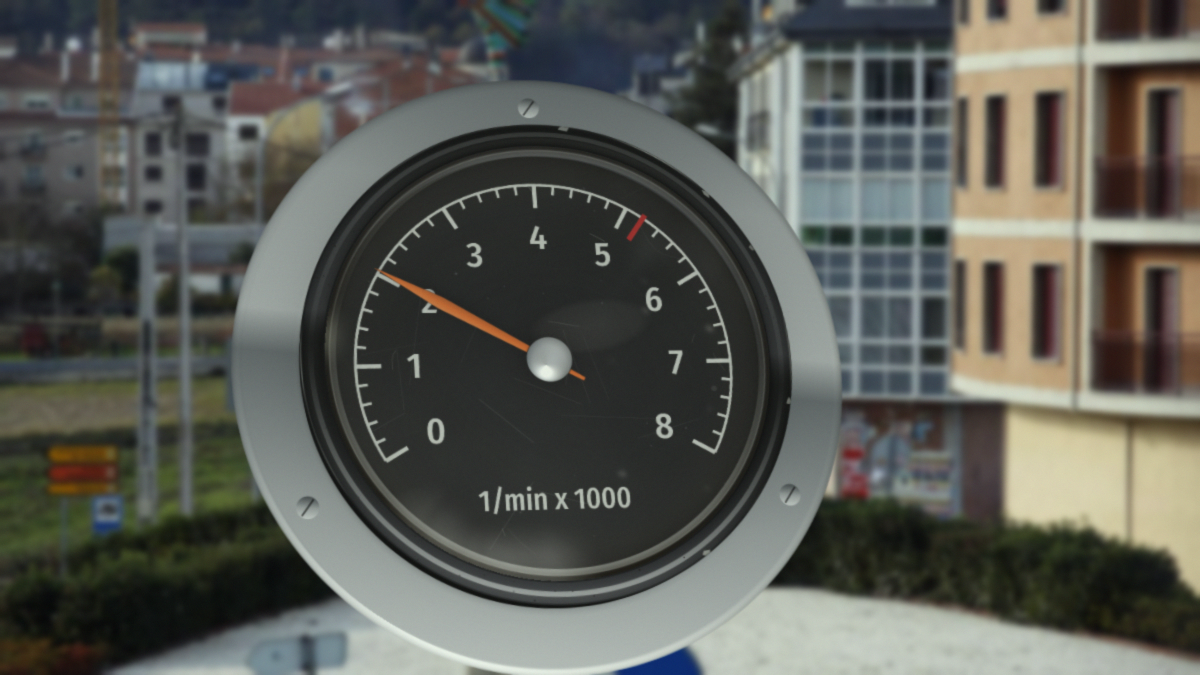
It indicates 2000 rpm
